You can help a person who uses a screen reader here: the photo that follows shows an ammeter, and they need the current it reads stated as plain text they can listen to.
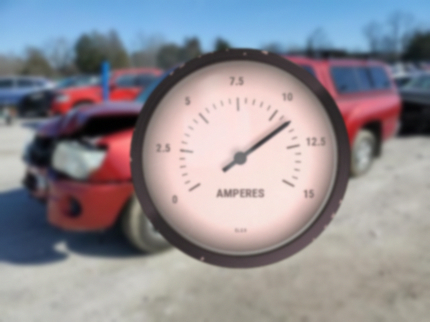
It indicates 11 A
